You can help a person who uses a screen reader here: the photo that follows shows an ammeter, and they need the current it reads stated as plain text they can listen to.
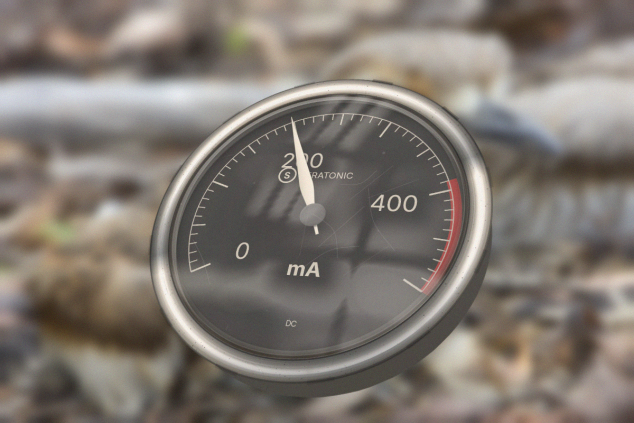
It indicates 200 mA
